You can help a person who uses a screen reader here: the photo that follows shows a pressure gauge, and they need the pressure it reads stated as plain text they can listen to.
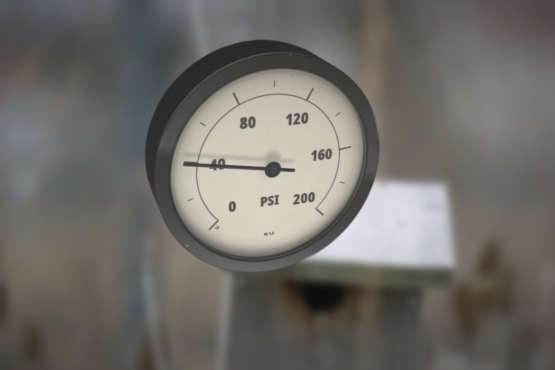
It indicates 40 psi
